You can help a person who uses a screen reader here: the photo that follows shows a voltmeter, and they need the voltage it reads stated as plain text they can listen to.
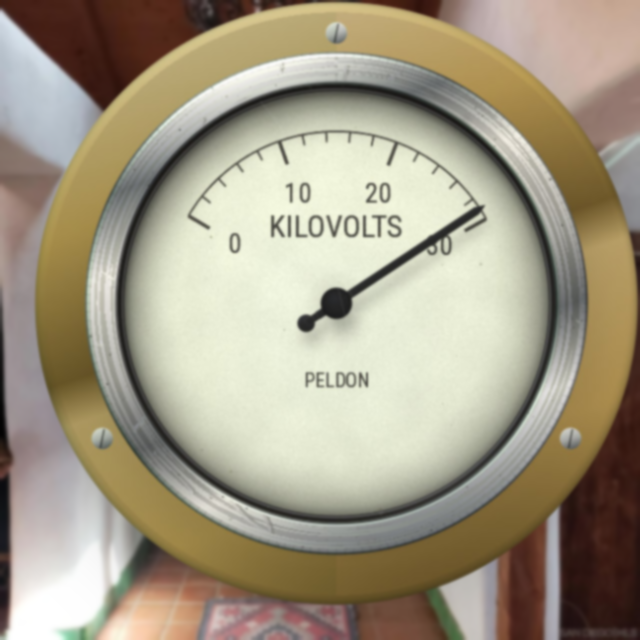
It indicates 29 kV
